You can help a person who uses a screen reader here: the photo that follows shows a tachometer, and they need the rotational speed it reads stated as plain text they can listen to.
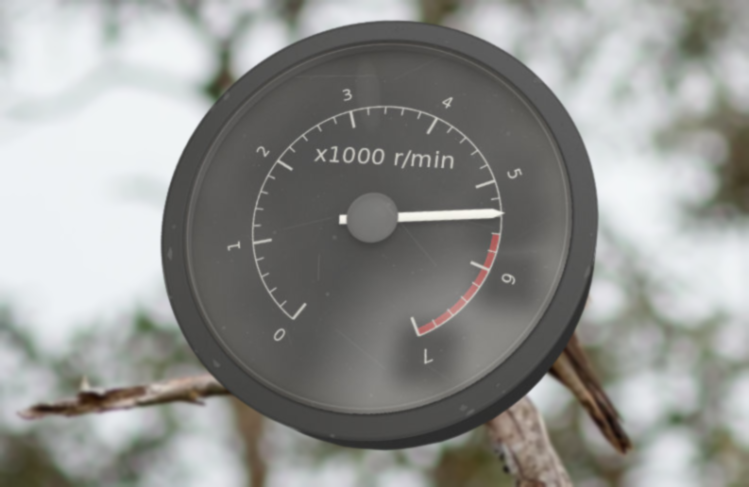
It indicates 5400 rpm
